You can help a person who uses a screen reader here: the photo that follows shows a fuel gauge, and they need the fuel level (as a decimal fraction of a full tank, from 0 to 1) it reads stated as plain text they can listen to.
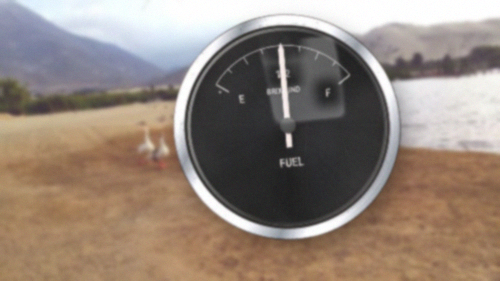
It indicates 0.5
